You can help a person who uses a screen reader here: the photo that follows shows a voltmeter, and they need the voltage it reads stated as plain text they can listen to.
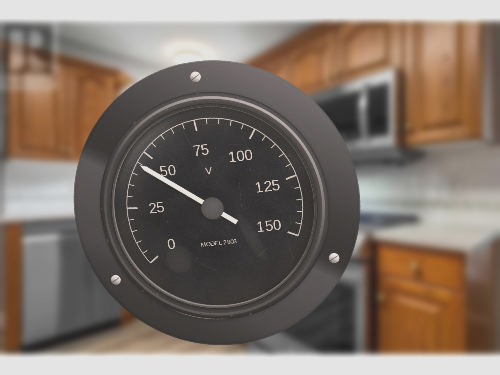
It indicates 45 V
